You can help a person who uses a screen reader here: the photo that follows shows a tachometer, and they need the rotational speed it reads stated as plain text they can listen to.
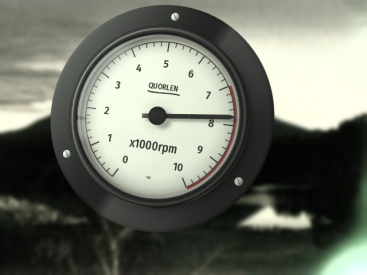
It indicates 7800 rpm
